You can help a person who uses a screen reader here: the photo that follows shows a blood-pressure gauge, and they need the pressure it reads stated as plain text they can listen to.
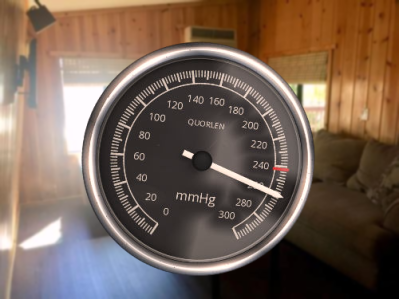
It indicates 260 mmHg
